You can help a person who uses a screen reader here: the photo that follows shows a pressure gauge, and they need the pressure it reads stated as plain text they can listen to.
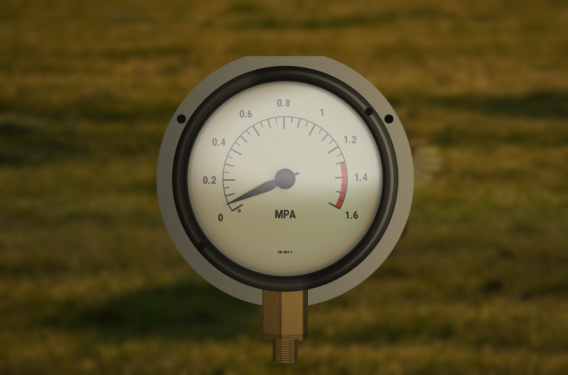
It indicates 0.05 MPa
